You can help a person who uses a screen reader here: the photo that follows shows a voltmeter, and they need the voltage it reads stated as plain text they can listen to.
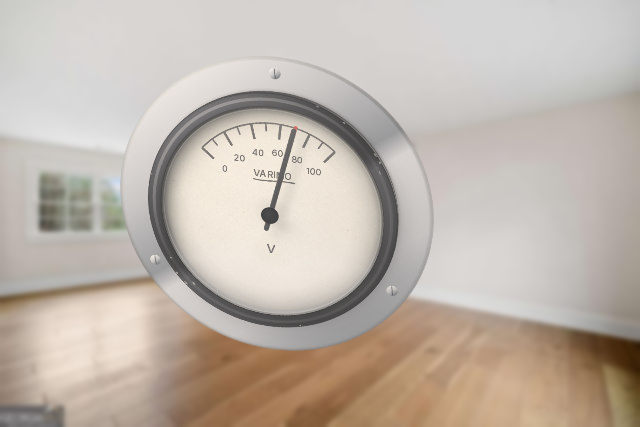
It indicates 70 V
